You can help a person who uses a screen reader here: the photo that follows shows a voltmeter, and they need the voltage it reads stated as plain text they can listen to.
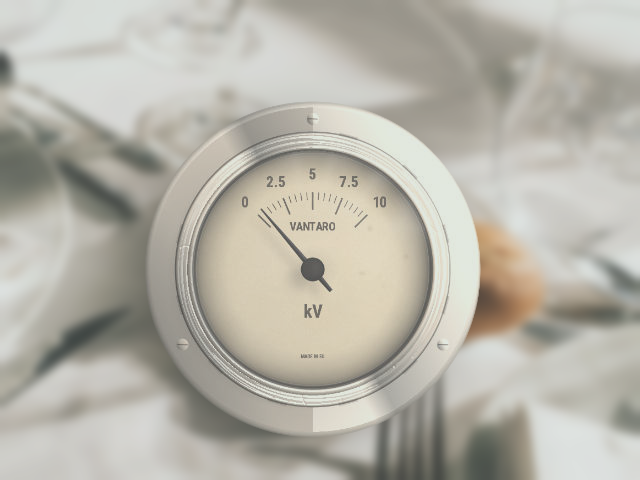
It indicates 0.5 kV
